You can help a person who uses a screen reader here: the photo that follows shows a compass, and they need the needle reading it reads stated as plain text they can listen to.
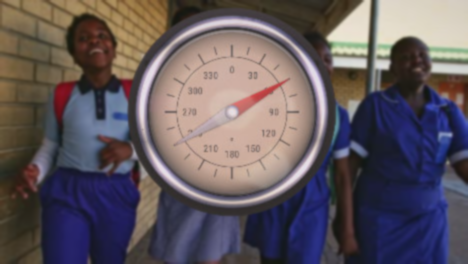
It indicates 60 °
